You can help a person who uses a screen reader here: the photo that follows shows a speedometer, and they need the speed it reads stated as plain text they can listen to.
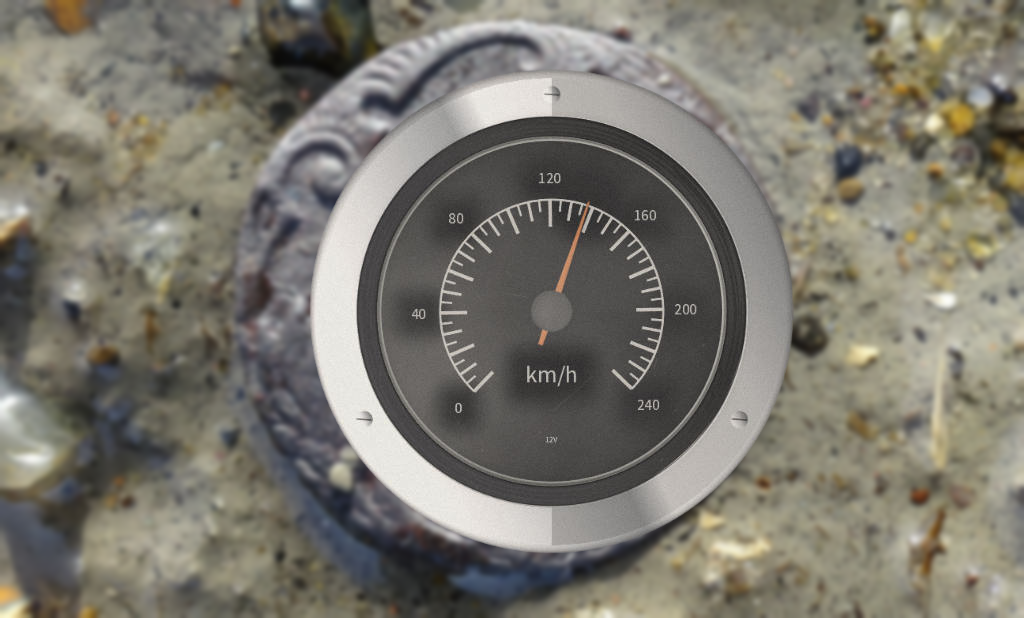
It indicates 137.5 km/h
